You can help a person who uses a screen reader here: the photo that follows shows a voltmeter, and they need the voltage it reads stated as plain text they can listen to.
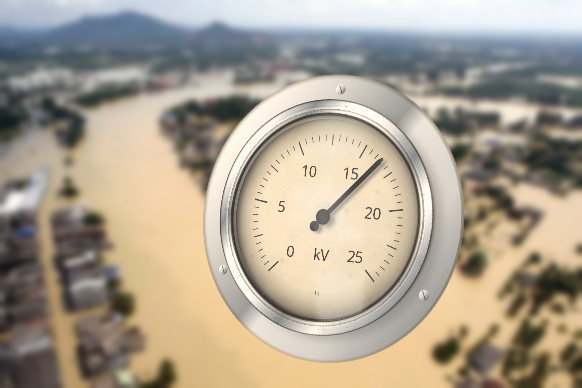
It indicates 16.5 kV
